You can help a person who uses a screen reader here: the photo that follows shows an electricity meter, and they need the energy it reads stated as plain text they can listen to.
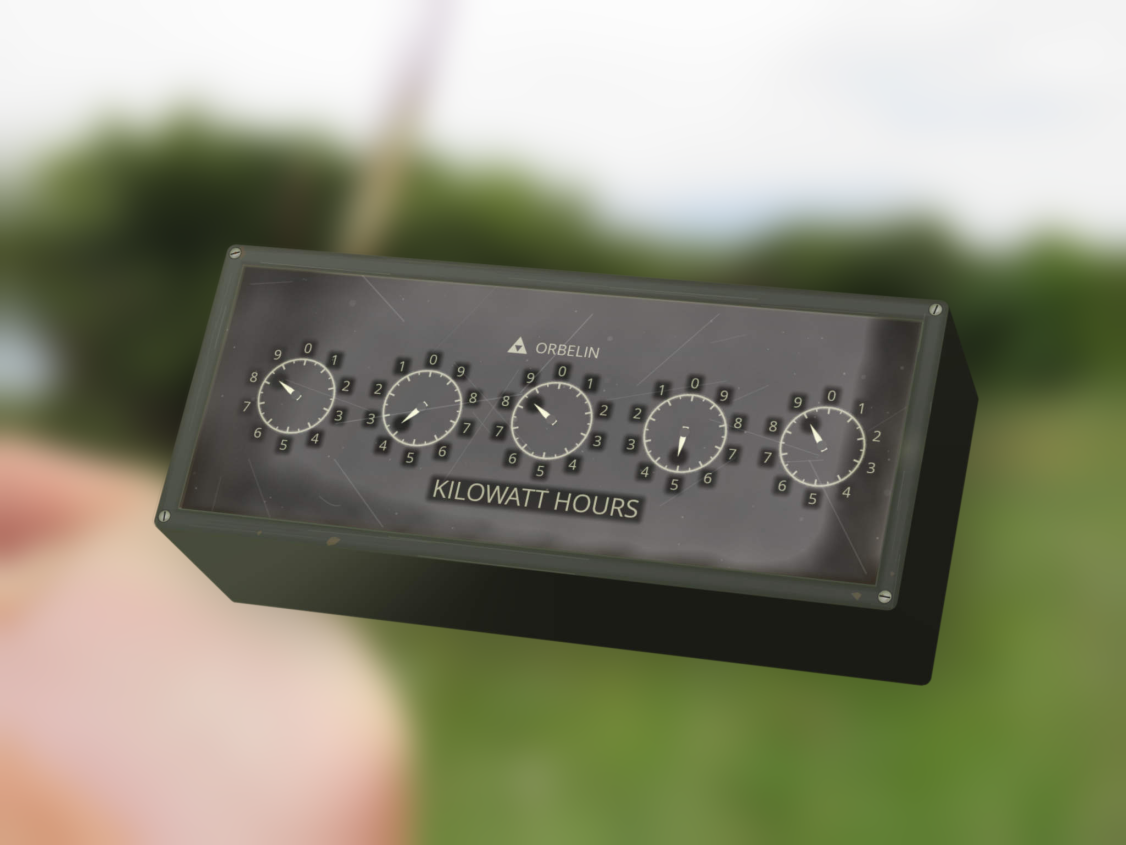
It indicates 83849 kWh
